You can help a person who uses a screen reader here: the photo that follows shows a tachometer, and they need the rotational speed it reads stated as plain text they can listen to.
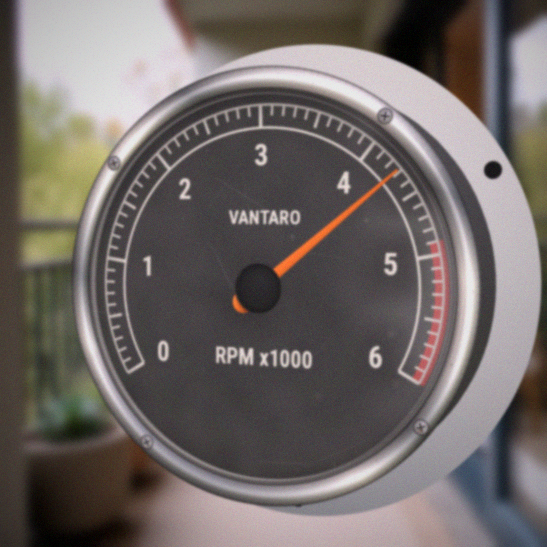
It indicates 4300 rpm
